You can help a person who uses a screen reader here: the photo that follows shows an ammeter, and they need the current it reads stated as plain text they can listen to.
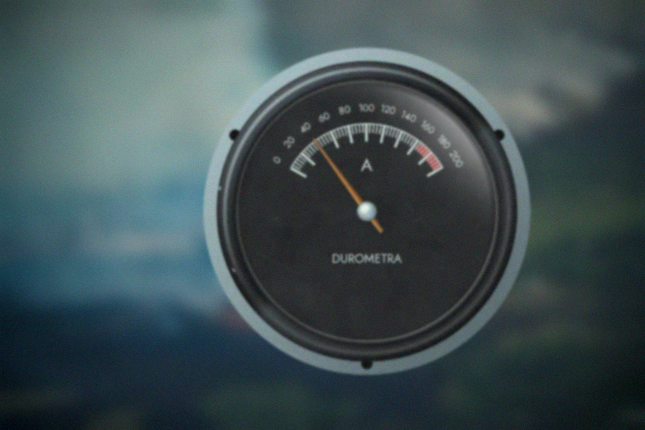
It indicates 40 A
